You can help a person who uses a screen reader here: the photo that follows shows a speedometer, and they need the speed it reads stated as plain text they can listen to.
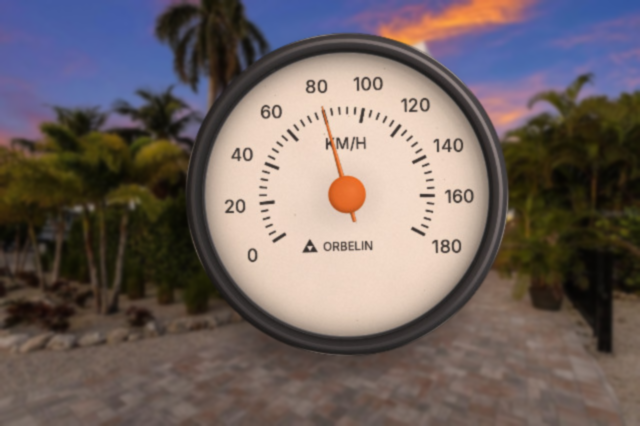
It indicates 80 km/h
